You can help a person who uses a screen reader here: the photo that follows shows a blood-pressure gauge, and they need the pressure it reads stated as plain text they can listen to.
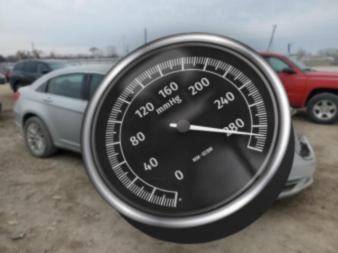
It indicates 290 mmHg
